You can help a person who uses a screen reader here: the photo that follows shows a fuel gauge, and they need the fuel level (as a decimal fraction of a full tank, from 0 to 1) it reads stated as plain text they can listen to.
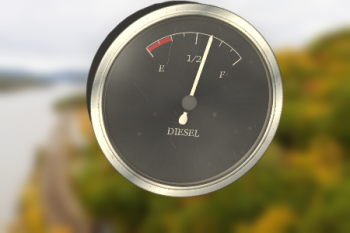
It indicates 0.625
